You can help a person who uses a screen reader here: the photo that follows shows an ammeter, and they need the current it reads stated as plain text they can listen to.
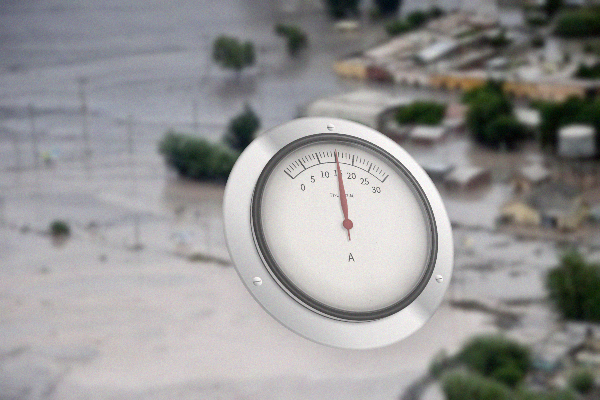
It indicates 15 A
